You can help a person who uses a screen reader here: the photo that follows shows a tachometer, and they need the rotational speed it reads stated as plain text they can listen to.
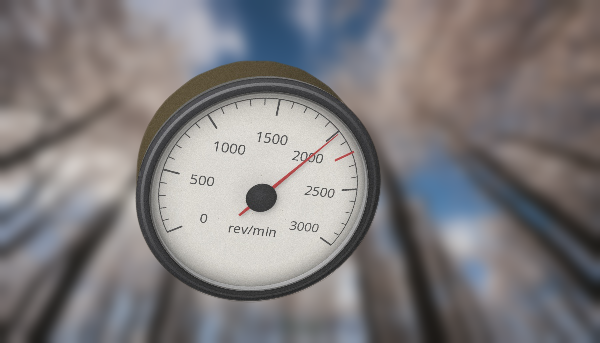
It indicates 2000 rpm
